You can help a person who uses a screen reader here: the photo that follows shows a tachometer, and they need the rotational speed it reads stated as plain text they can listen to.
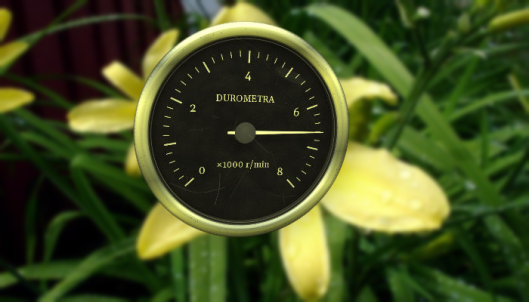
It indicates 6600 rpm
